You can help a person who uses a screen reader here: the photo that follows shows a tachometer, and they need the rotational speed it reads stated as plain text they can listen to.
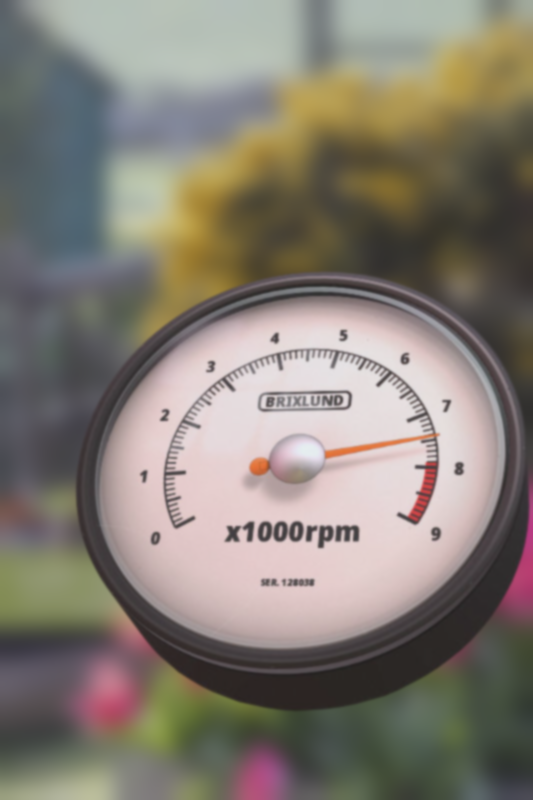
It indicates 7500 rpm
